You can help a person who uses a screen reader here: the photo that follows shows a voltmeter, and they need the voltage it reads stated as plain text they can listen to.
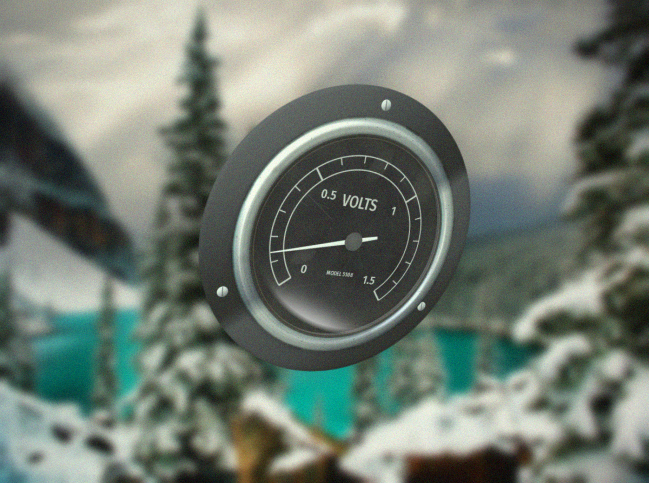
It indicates 0.15 V
